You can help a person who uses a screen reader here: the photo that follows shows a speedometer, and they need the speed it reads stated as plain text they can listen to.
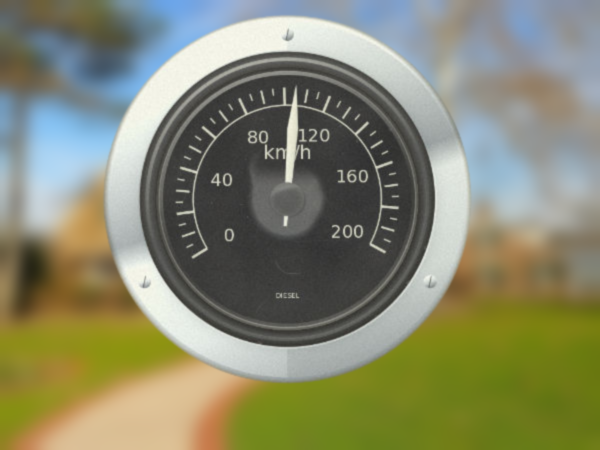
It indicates 105 km/h
